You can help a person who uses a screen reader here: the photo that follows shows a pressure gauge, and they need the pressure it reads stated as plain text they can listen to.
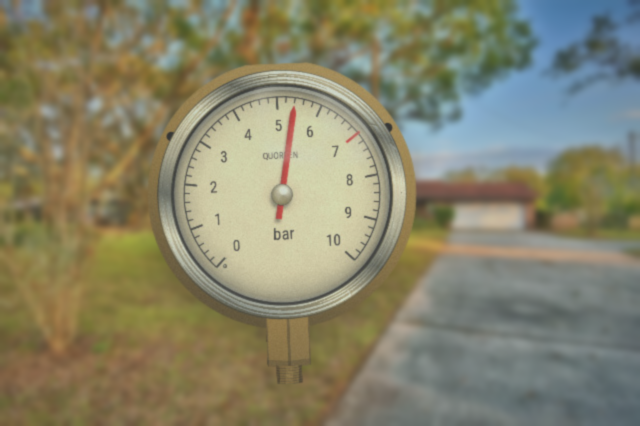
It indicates 5.4 bar
